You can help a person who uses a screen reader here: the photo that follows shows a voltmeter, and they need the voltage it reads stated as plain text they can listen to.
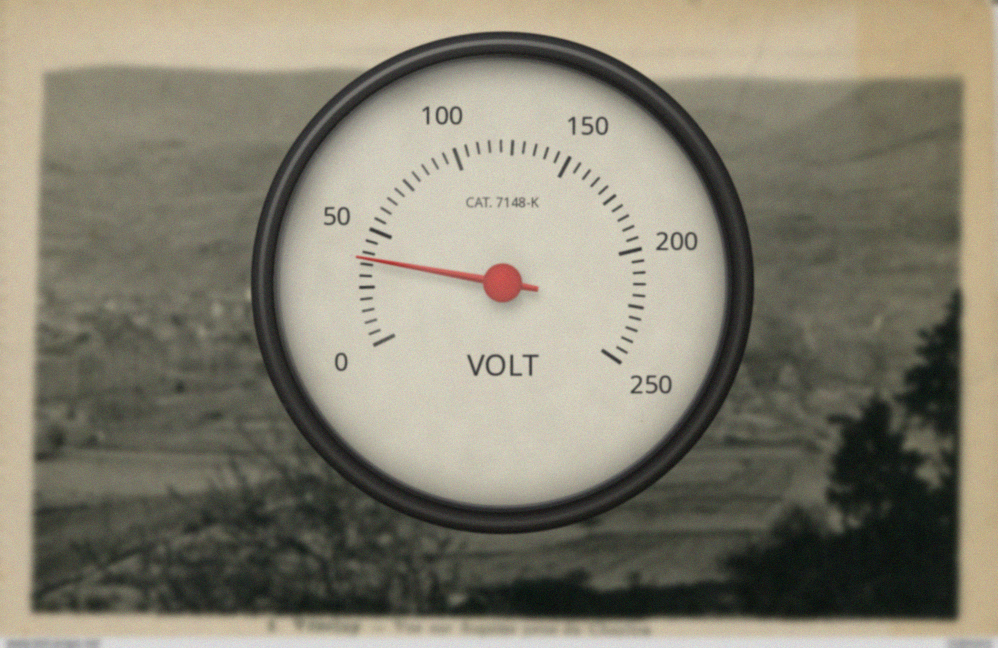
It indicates 37.5 V
